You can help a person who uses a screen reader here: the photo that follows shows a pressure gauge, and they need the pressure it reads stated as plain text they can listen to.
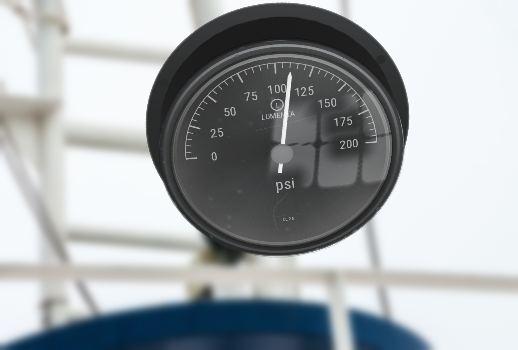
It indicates 110 psi
